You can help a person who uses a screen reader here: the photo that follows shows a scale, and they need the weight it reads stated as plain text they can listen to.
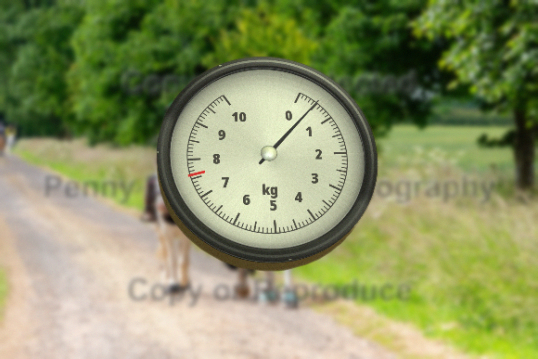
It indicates 0.5 kg
